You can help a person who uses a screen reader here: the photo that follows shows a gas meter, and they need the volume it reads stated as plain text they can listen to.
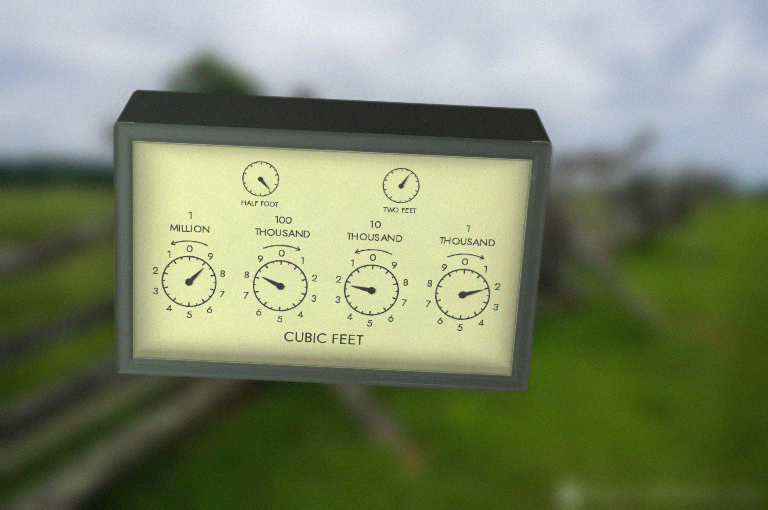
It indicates 882200 ft³
